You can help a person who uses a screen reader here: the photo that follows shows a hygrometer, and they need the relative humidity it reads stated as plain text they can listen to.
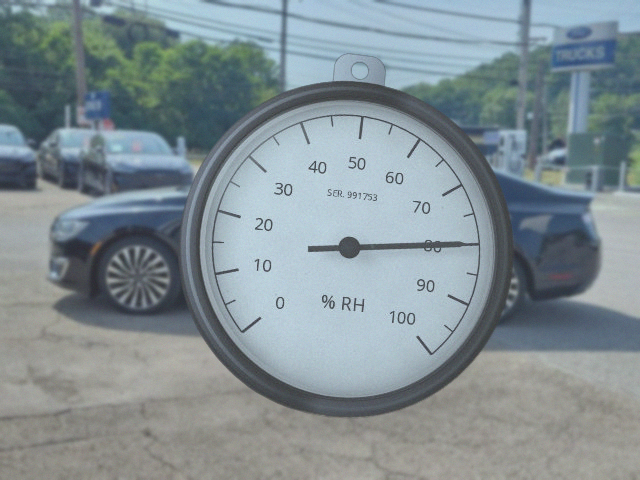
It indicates 80 %
